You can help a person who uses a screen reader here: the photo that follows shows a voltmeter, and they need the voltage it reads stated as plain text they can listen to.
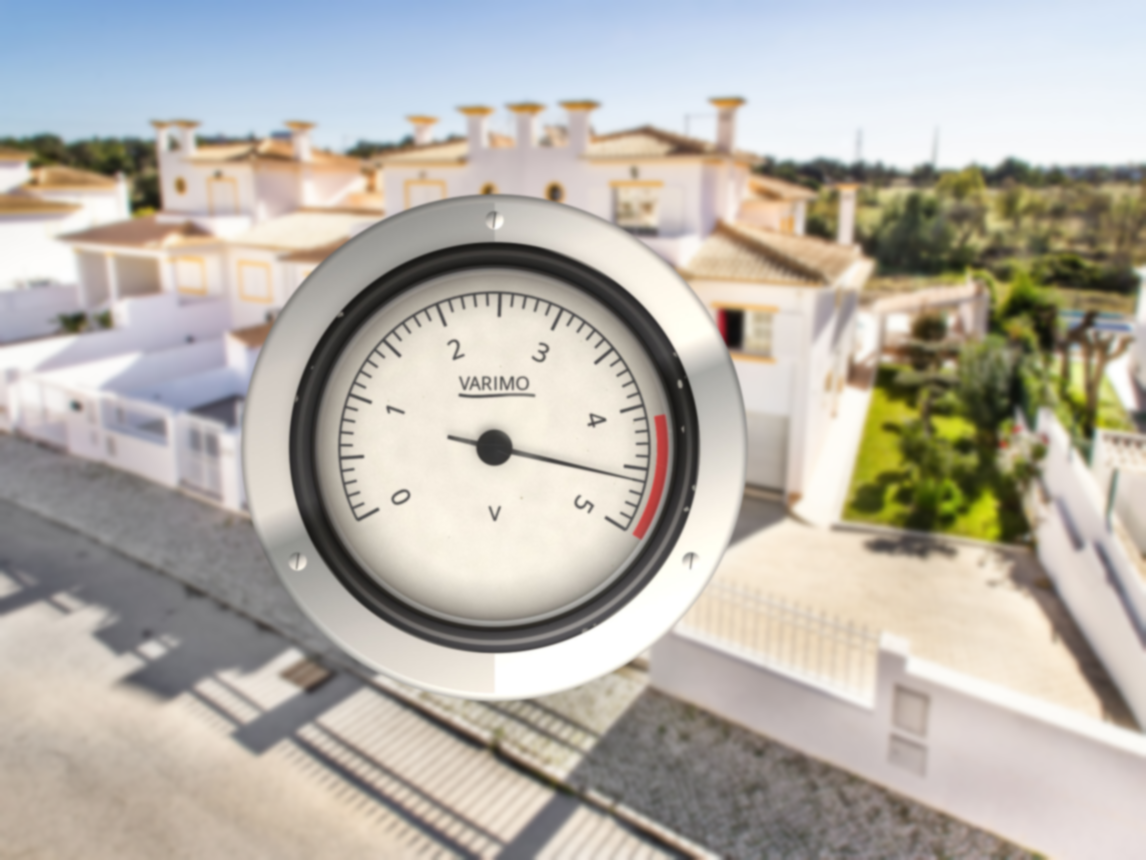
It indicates 4.6 V
